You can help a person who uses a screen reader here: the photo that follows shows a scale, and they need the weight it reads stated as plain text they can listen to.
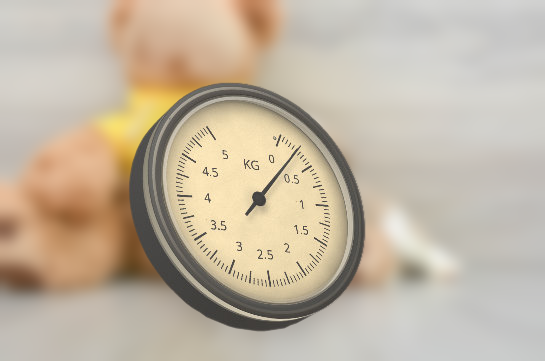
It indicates 0.25 kg
